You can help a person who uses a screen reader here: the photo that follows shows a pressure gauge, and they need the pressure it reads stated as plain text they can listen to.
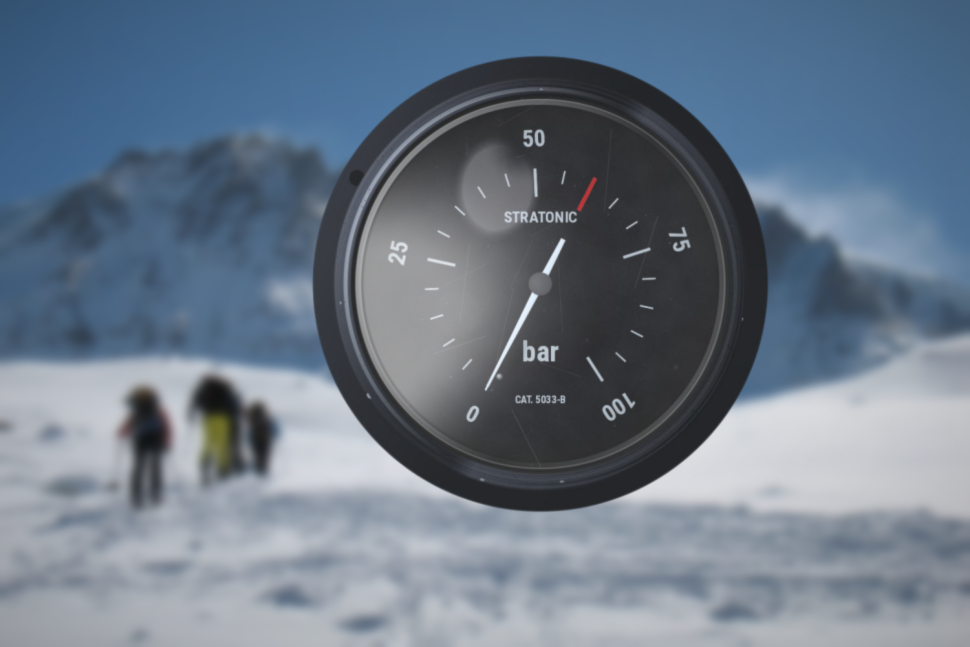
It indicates 0 bar
